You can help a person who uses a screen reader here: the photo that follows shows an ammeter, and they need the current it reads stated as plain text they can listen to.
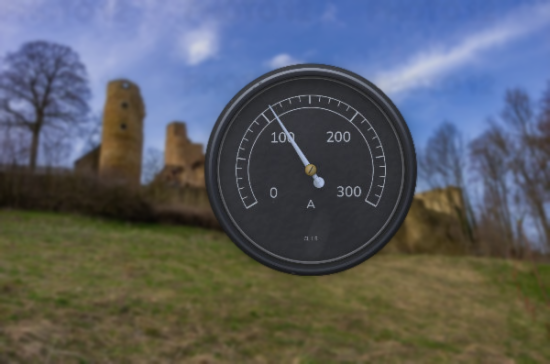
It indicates 110 A
